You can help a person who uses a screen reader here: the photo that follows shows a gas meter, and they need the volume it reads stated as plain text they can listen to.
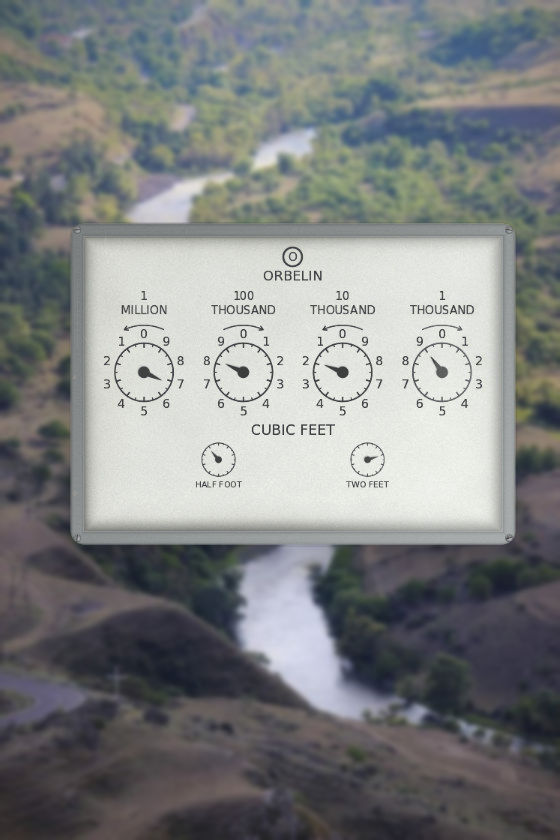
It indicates 681900 ft³
